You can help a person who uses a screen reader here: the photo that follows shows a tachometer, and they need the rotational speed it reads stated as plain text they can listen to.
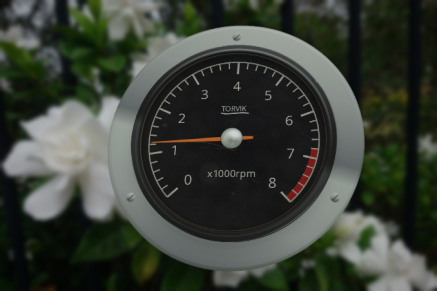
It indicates 1200 rpm
